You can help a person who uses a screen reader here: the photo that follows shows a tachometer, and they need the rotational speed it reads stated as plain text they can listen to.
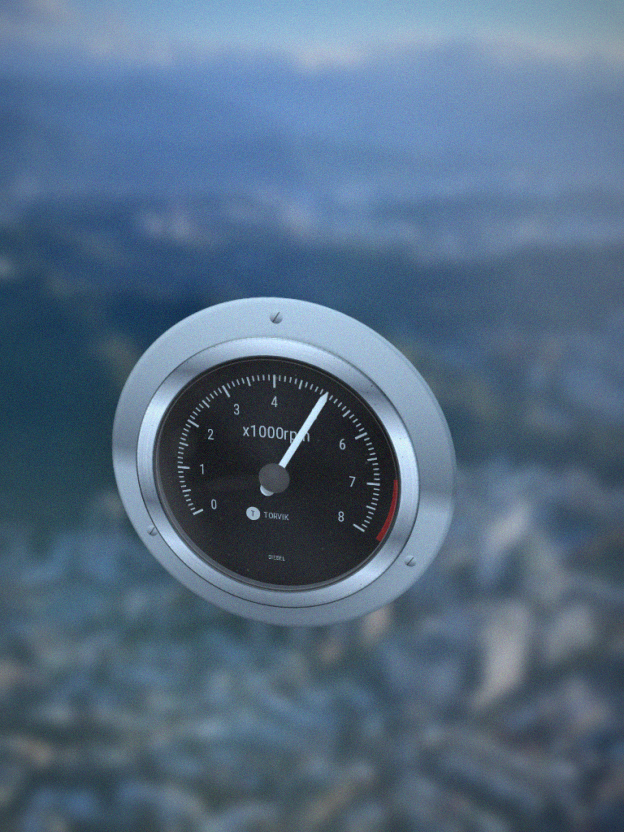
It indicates 5000 rpm
